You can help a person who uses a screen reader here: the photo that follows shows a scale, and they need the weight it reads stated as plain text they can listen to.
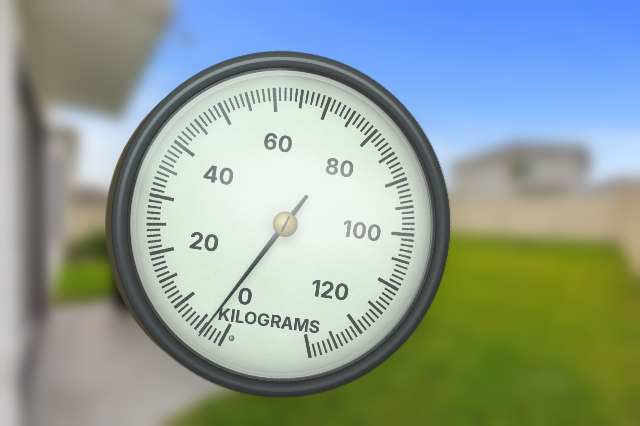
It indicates 4 kg
